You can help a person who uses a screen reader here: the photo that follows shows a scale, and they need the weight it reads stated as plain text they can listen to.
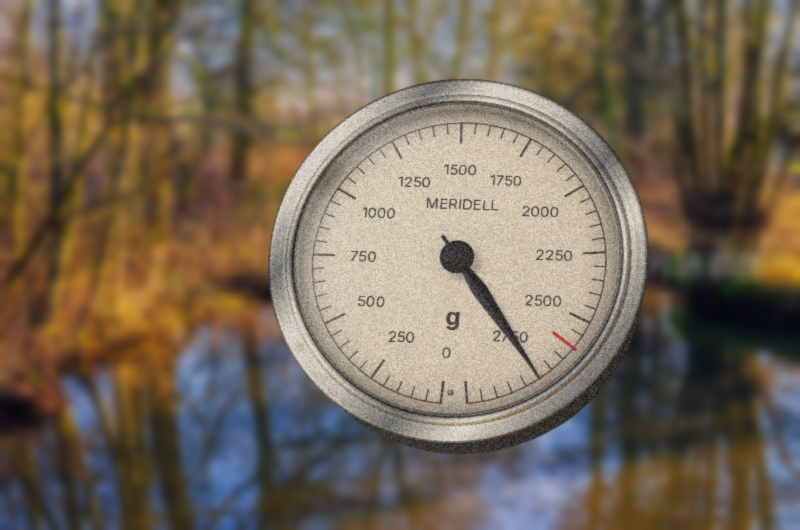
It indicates 2750 g
